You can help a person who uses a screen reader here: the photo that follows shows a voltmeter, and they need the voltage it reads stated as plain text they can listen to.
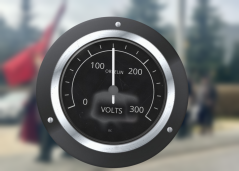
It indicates 140 V
